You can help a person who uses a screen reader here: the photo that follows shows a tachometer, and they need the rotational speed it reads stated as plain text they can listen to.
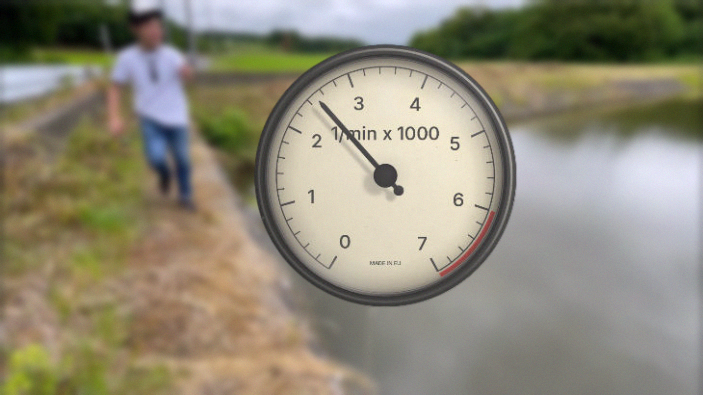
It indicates 2500 rpm
